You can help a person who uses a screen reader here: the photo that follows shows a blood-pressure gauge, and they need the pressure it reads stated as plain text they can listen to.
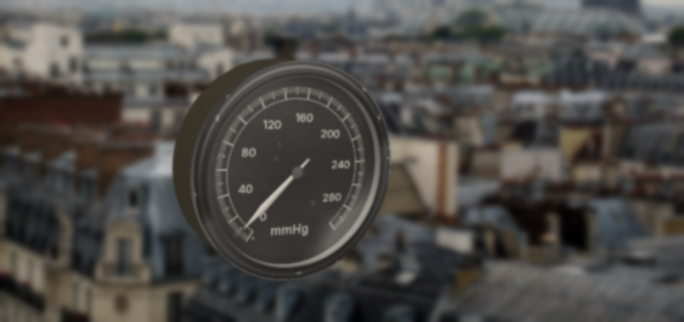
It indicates 10 mmHg
